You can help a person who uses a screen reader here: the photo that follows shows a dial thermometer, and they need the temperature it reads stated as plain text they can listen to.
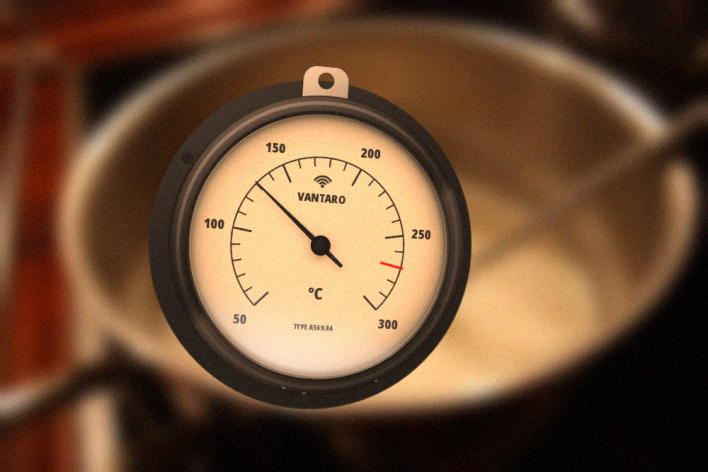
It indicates 130 °C
